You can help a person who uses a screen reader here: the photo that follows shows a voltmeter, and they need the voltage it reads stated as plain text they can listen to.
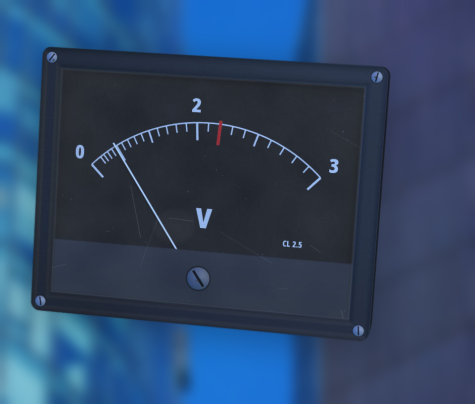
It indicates 1 V
